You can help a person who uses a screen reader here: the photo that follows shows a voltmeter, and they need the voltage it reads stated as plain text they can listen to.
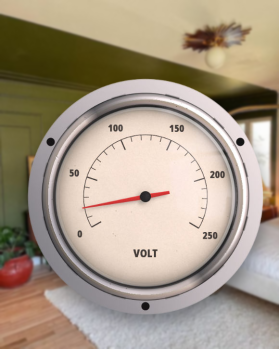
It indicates 20 V
